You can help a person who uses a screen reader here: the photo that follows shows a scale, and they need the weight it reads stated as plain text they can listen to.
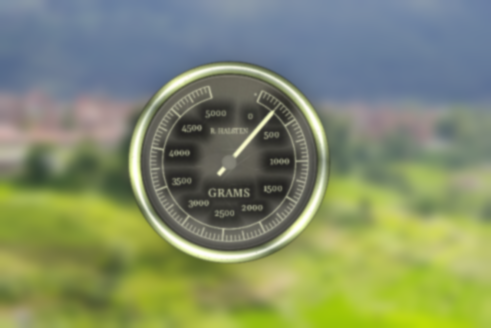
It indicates 250 g
